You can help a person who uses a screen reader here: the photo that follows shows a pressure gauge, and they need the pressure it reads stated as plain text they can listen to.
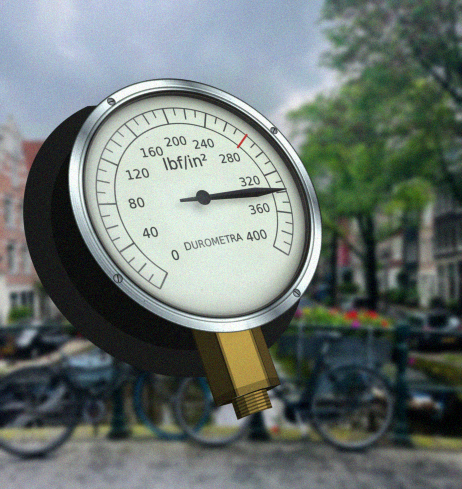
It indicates 340 psi
